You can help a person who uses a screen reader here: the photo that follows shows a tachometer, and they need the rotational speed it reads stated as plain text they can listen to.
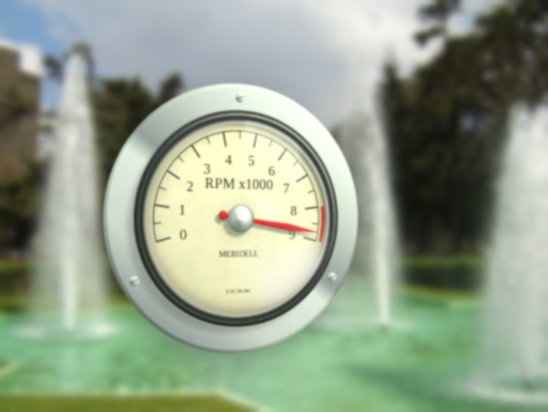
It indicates 8750 rpm
